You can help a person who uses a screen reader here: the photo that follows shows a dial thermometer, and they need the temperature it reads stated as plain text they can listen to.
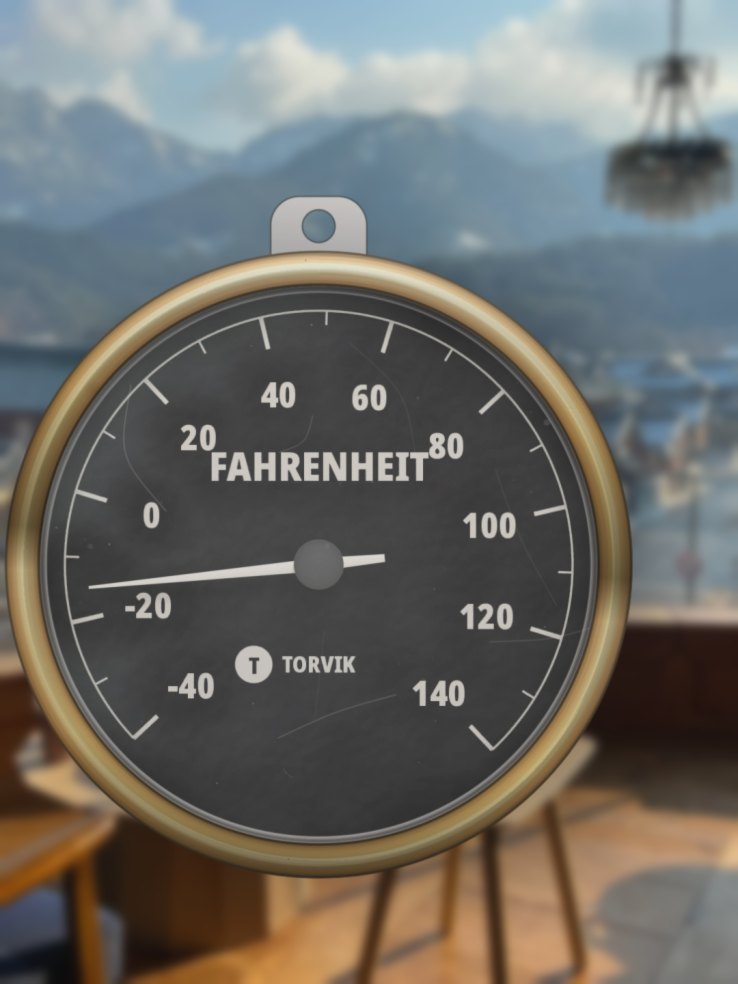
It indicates -15 °F
